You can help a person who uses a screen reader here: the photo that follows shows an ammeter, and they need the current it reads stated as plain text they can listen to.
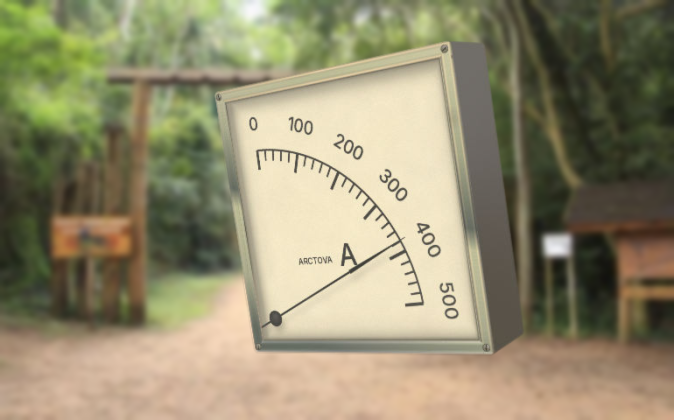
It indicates 380 A
